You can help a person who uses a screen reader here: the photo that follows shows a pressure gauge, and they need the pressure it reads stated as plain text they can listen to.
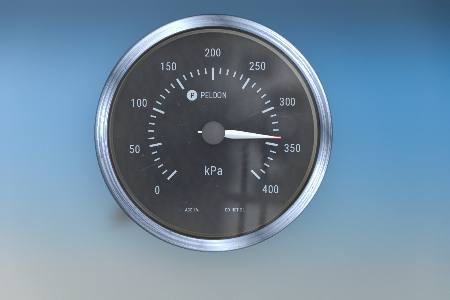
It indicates 340 kPa
